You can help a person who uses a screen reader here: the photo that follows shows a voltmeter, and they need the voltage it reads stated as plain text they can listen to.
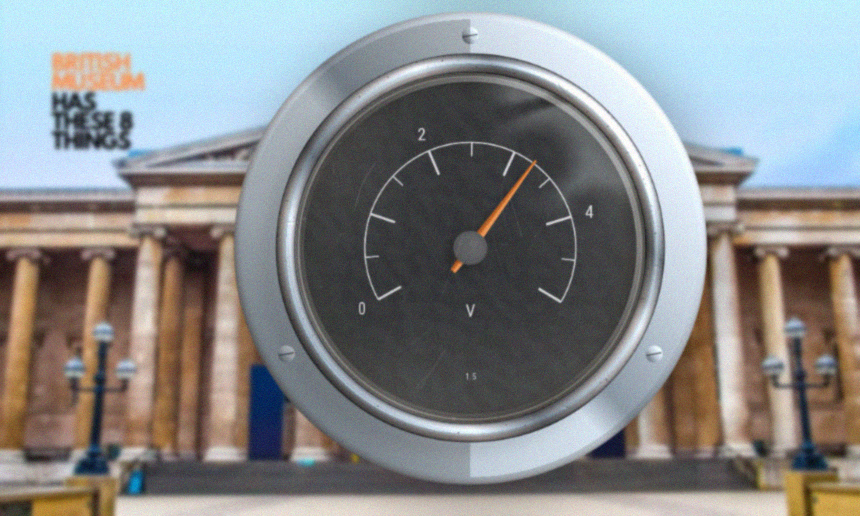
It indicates 3.25 V
